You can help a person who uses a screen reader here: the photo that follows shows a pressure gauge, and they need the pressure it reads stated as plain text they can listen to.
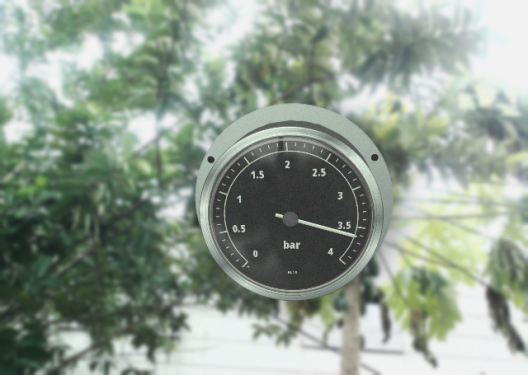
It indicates 3.6 bar
